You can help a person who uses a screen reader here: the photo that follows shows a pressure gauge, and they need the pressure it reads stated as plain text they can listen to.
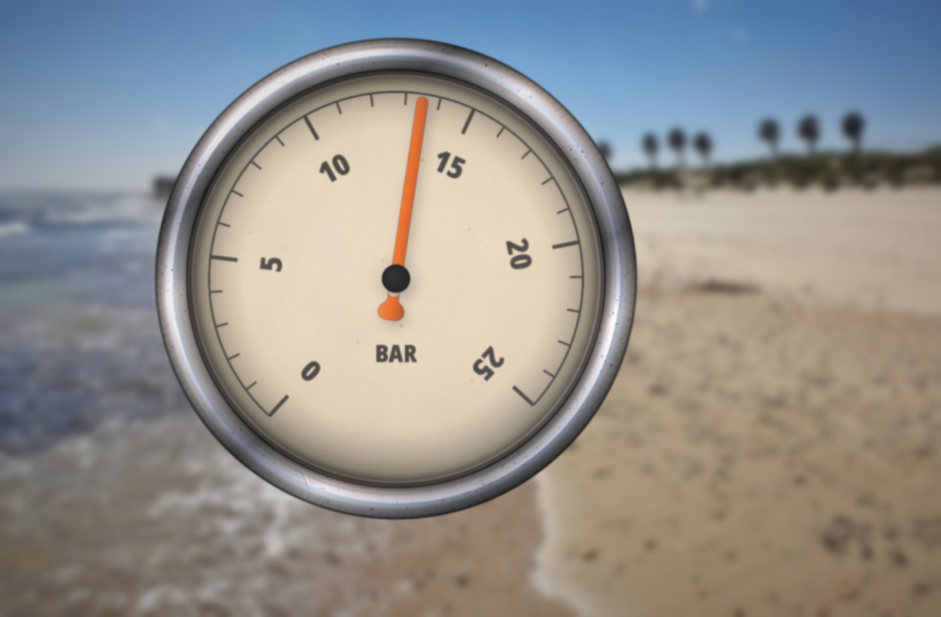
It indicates 13.5 bar
